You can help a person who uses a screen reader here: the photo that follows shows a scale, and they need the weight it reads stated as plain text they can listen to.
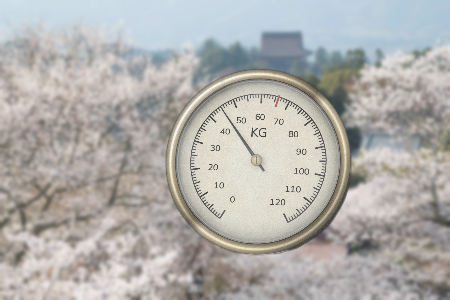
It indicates 45 kg
